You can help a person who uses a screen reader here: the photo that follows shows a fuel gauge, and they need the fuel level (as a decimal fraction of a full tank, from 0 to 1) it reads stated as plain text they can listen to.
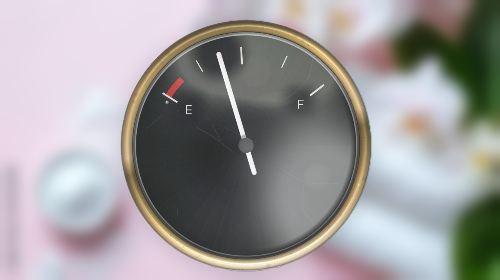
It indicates 0.375
